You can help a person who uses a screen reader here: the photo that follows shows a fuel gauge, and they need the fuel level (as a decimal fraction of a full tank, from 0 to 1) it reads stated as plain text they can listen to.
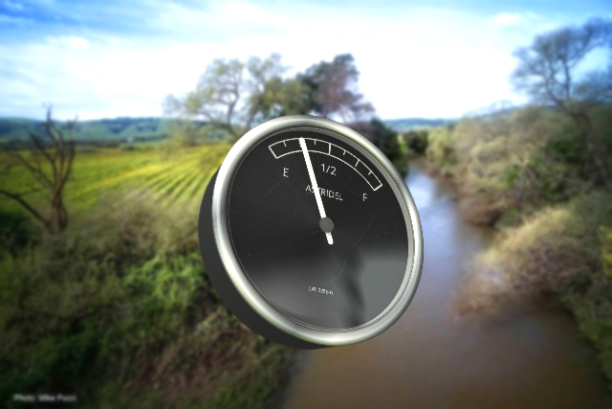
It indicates 0.25
